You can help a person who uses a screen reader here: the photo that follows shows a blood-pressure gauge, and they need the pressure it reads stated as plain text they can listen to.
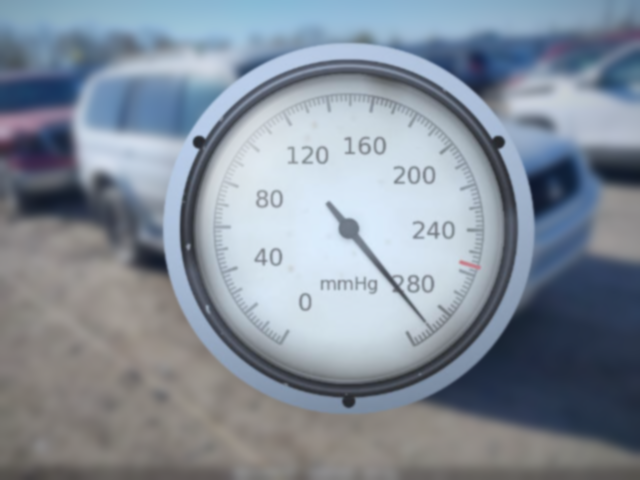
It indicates 290 mmHg
